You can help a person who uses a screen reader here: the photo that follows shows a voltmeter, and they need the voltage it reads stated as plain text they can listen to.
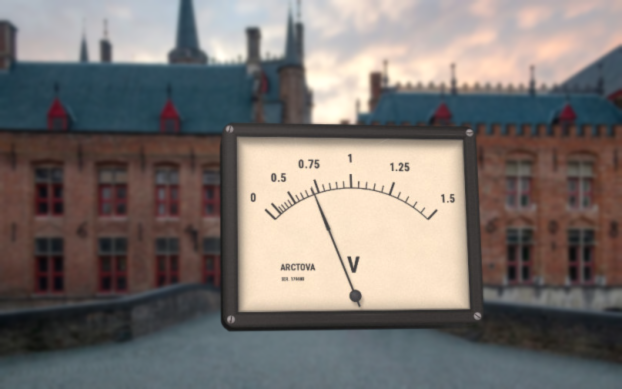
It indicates 0.7 V
